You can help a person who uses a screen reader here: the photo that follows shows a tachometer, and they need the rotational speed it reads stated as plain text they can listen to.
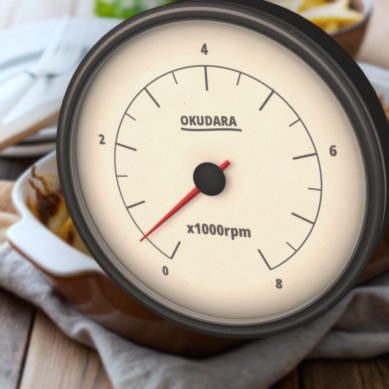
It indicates 500 rpm
